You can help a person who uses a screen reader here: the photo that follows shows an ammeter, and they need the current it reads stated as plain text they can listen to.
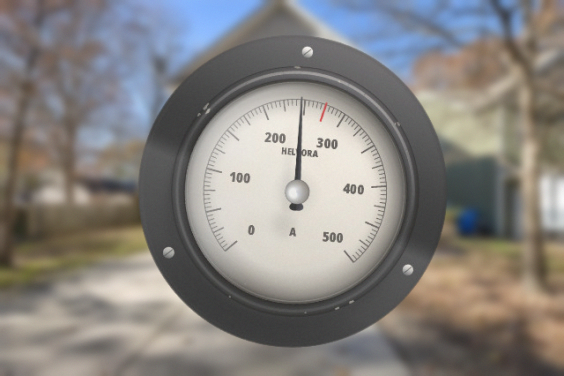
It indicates 245 A
